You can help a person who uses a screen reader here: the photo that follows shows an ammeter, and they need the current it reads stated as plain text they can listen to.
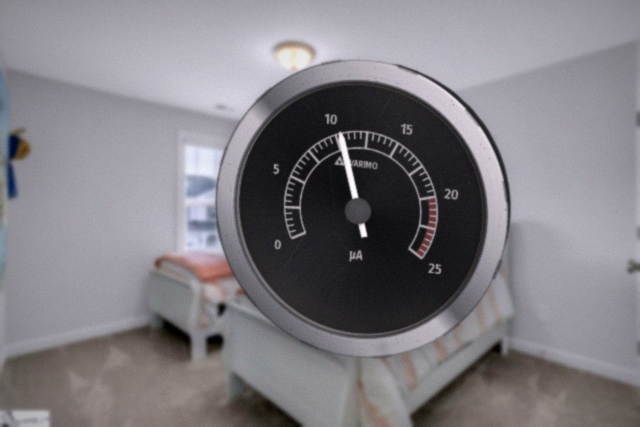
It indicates 10.5 µA
